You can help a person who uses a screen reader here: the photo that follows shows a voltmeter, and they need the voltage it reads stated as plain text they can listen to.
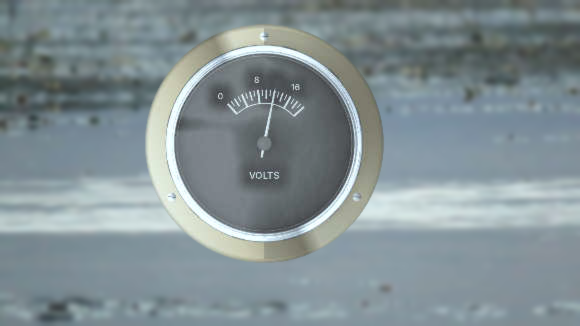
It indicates 12 V
